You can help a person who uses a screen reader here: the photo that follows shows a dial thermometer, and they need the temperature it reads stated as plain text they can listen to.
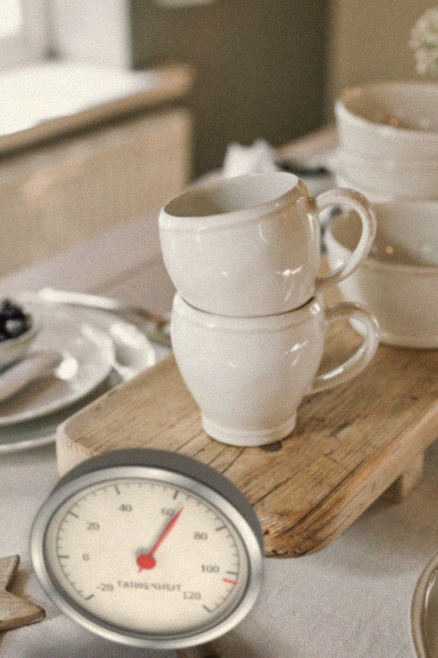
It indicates 64 °F
